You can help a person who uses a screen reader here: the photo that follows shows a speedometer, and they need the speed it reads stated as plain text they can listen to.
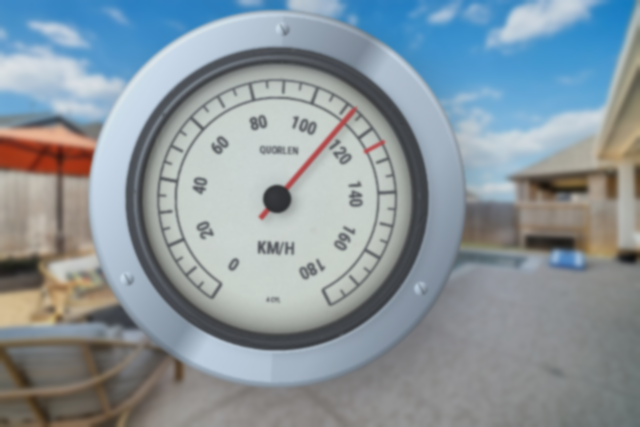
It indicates 112.5 km/h
